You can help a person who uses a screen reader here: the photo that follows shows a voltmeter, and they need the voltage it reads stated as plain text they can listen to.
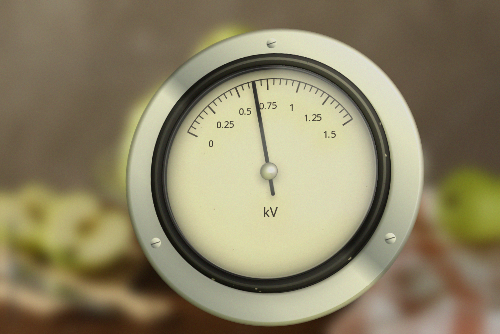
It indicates 0.65 kV
